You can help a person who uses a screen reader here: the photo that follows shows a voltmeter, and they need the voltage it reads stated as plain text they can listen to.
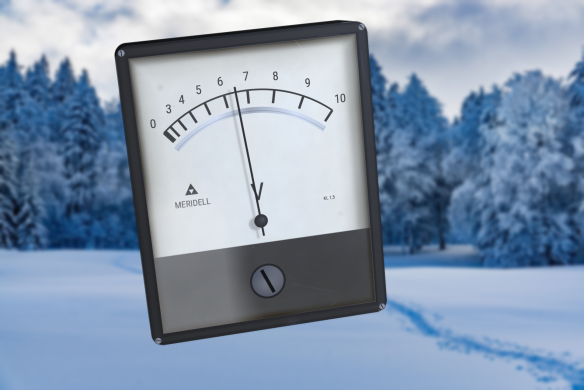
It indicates 6.5 V
